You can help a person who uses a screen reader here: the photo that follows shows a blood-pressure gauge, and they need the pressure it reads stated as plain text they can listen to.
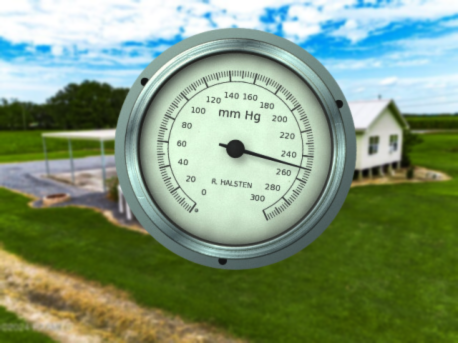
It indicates 250 mmHg
